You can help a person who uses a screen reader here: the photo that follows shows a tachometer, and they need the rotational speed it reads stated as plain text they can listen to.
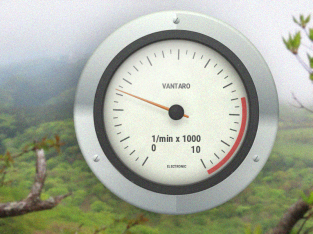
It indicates 2625 rpm
